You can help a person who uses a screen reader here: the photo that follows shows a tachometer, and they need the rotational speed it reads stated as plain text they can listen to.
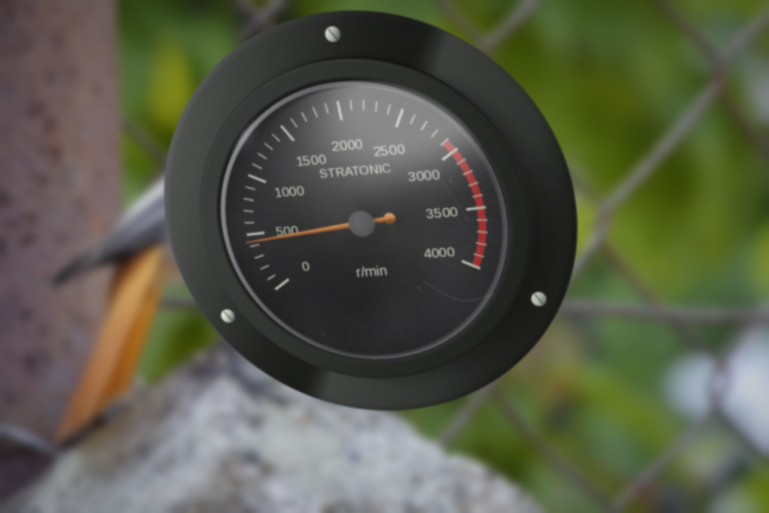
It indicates 450 rpm
